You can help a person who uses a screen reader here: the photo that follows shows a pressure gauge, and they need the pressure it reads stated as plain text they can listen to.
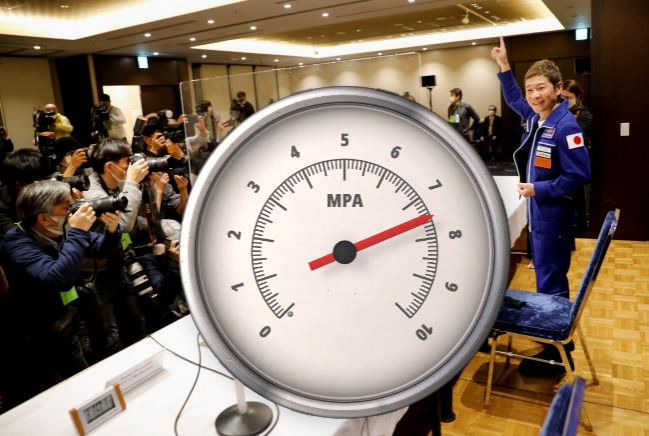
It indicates 7.5 MPa
